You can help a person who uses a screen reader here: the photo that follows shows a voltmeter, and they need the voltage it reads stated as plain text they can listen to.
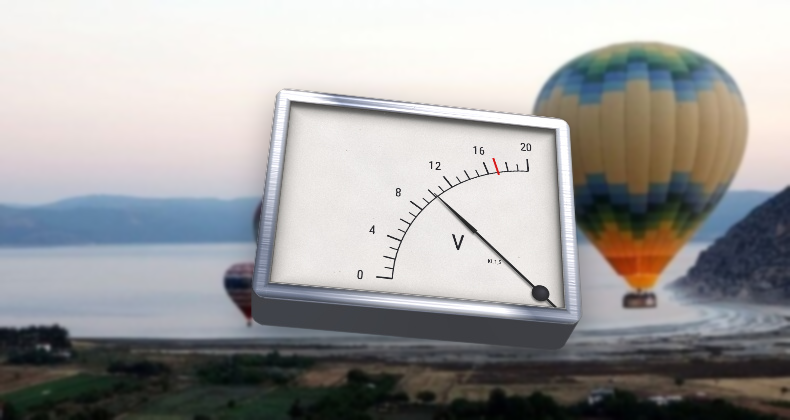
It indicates 10 V
